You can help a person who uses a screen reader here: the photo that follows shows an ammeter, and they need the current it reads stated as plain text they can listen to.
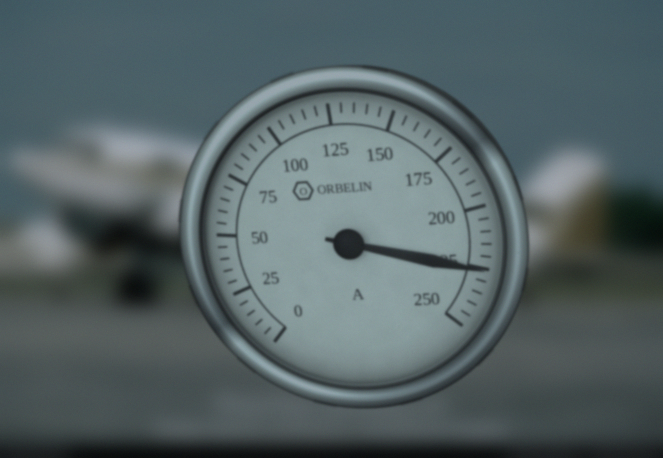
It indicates 225 A
